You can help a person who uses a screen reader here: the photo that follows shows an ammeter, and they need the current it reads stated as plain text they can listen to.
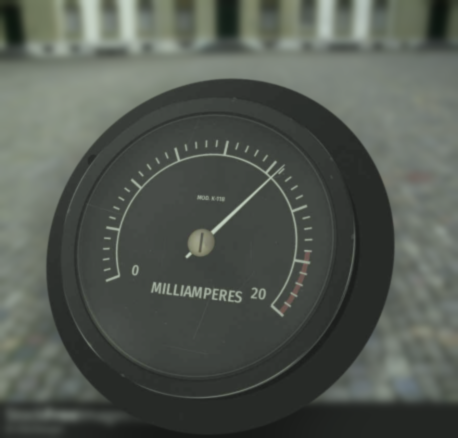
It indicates 13 mA
